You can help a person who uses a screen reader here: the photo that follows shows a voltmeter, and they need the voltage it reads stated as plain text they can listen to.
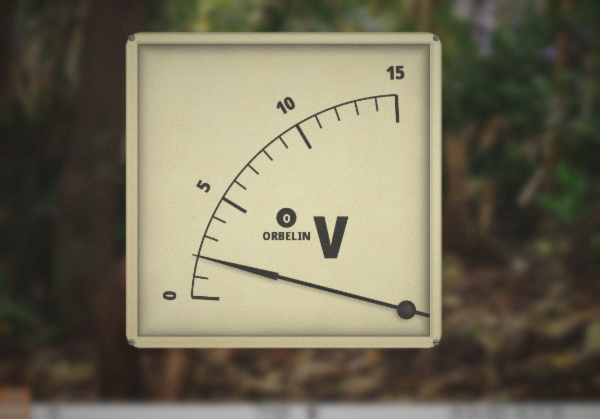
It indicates 2 V
